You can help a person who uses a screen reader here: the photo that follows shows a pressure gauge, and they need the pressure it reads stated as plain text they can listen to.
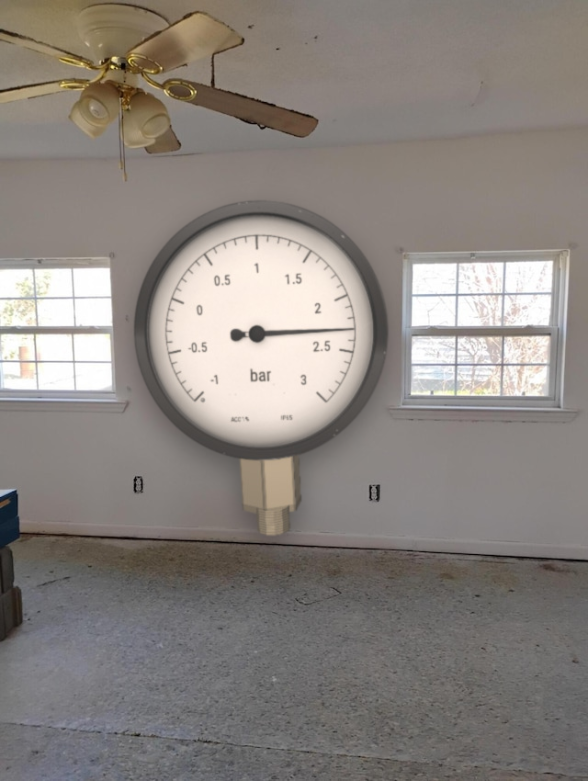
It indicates 2.3 bar
